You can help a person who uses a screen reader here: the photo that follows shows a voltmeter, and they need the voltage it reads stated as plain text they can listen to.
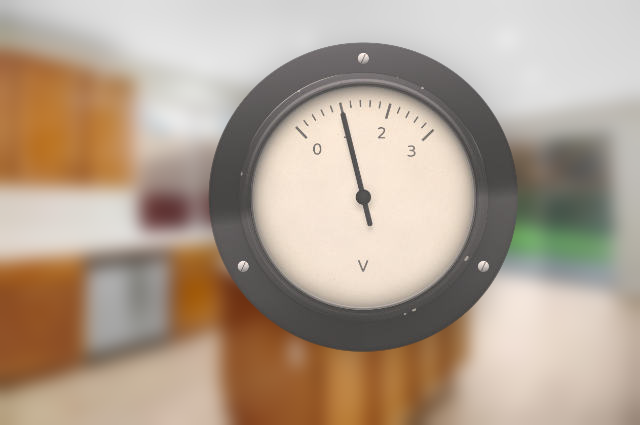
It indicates 1 V
